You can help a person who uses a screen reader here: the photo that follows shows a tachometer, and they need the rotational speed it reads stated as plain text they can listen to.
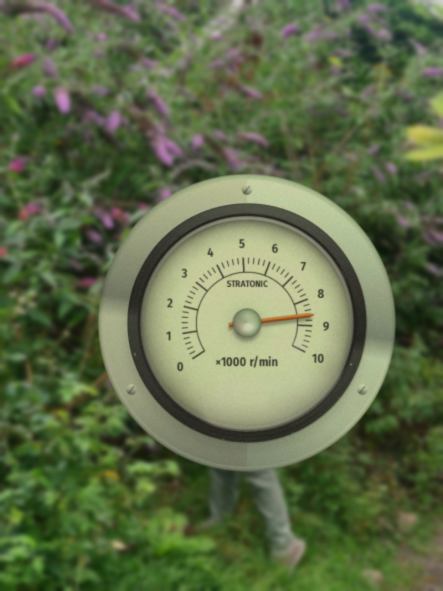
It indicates 8600 rpm
